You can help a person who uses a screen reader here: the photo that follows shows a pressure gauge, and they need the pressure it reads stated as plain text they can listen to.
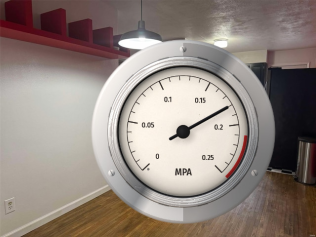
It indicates 0.18 MPa
